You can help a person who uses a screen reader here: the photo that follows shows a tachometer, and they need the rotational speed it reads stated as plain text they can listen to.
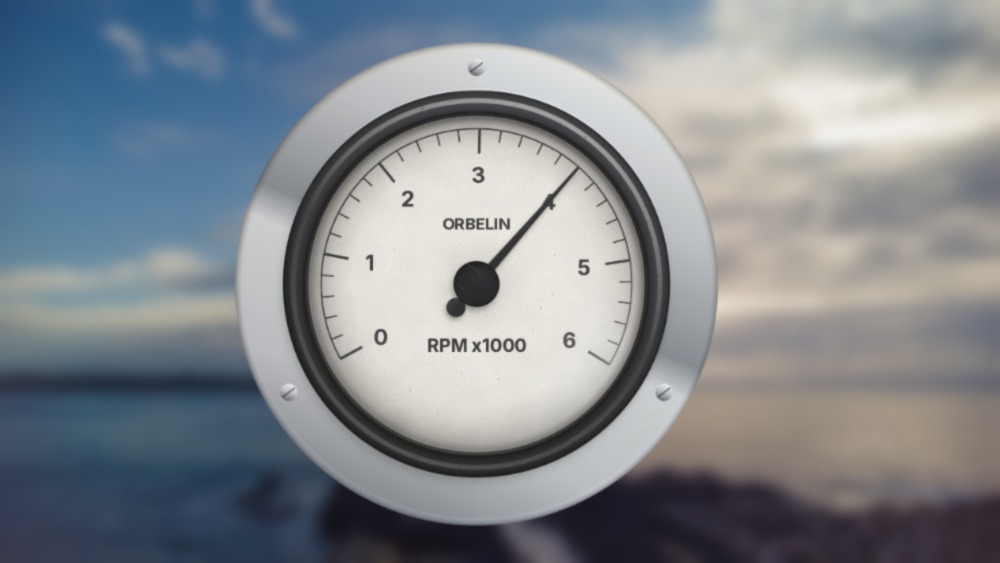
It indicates 4000 rpm
